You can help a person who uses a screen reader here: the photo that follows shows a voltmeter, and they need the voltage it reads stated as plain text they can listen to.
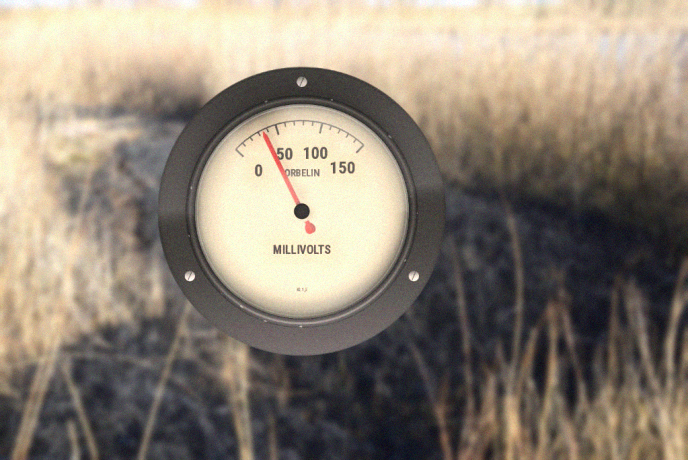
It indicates 35 mV
